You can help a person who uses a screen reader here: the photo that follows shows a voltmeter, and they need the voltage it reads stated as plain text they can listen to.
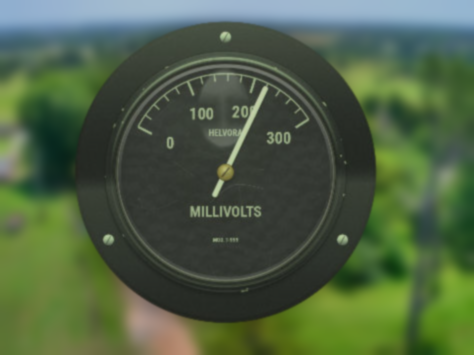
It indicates 220 mV
